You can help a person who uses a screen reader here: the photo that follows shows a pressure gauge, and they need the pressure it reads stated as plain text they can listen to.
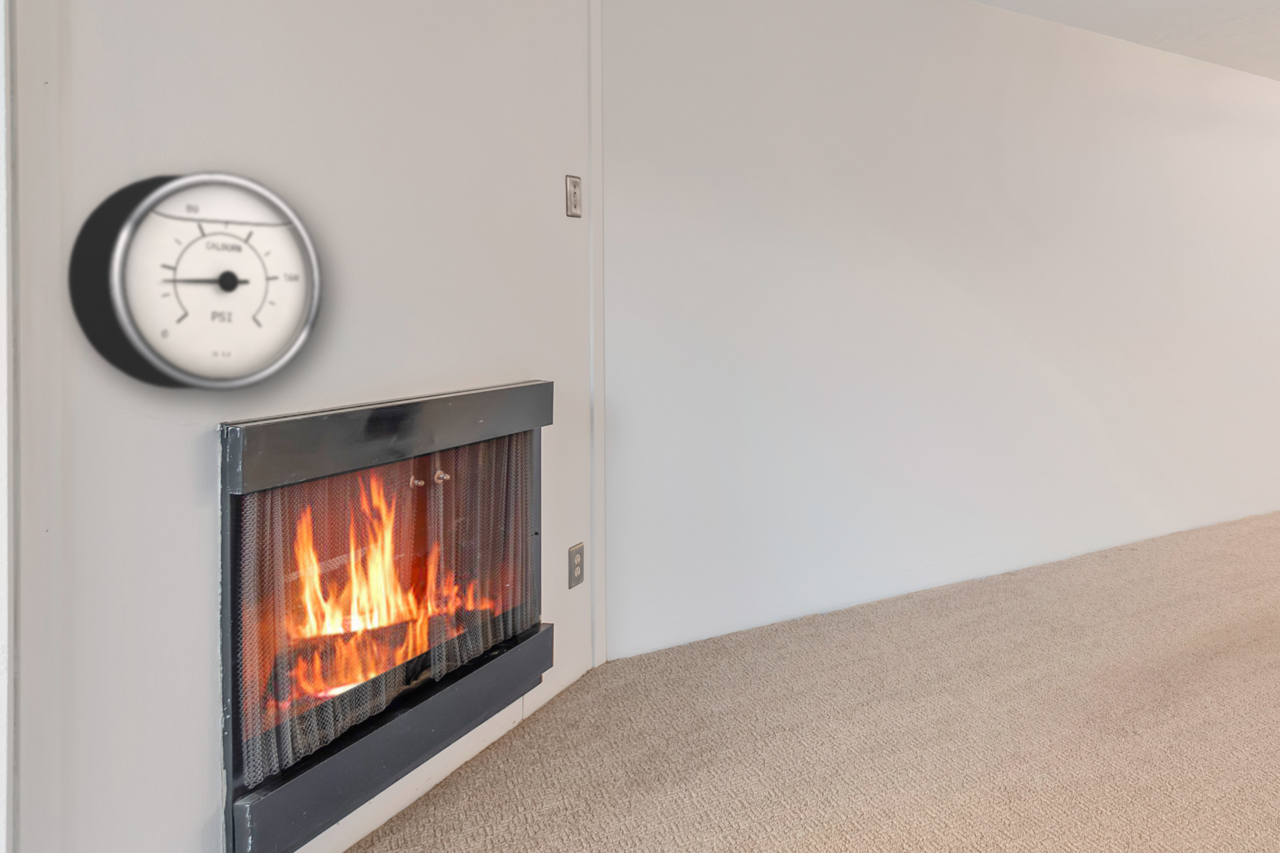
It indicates 30 psi
